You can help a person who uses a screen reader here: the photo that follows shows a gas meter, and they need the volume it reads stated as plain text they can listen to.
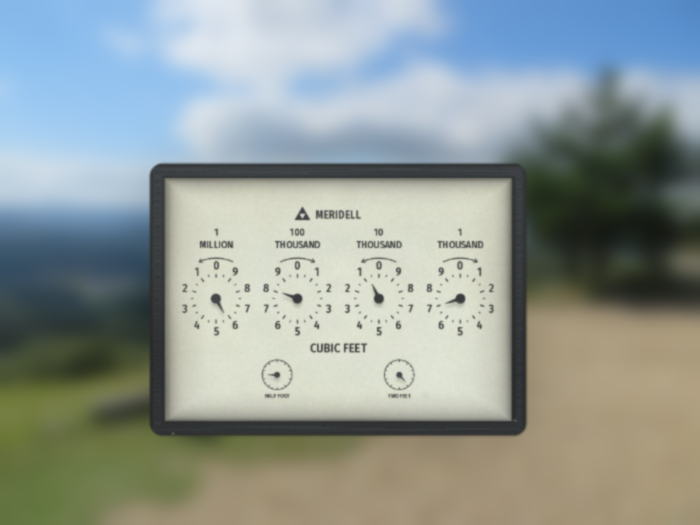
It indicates 580700 ft³
